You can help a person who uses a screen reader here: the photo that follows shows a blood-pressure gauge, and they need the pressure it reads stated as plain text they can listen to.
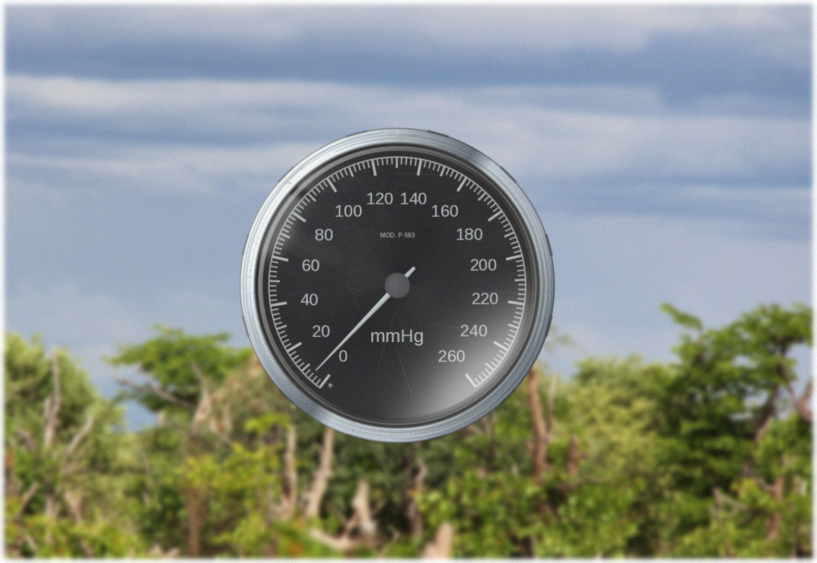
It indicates 6 mmHg
